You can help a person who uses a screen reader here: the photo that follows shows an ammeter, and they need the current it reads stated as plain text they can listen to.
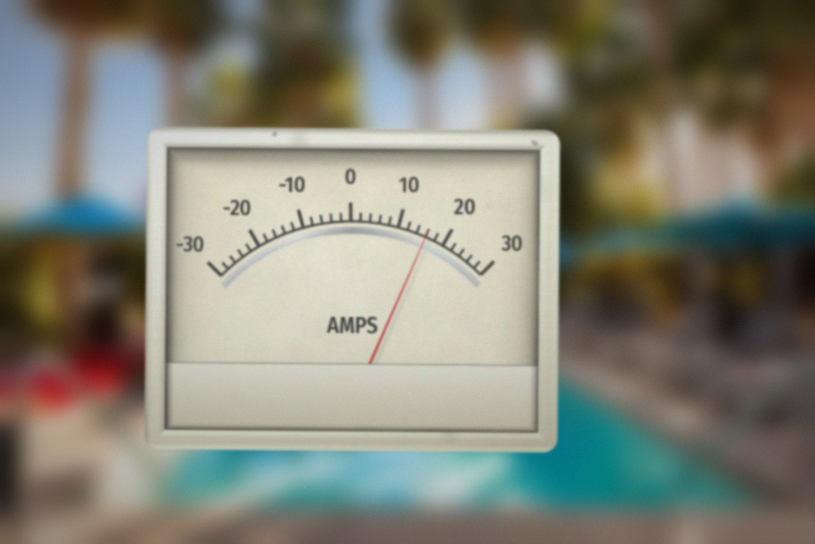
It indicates 16 A
